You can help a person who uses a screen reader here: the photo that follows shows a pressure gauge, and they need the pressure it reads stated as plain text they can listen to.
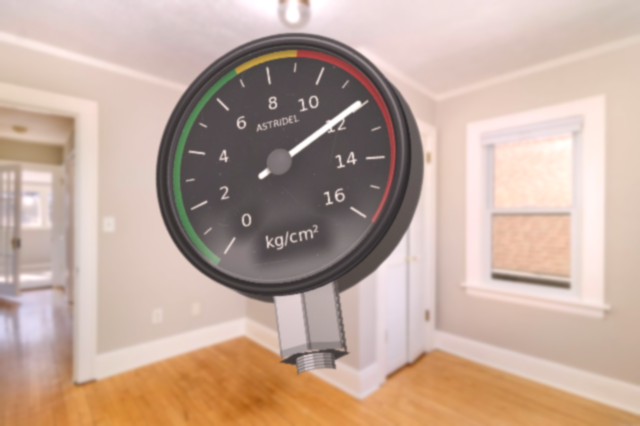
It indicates 12 kg/cm²
